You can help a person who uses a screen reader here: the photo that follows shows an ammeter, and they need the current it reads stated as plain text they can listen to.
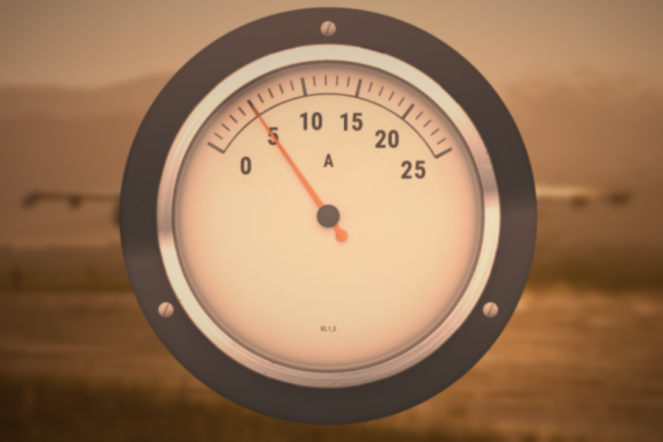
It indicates 5 A
